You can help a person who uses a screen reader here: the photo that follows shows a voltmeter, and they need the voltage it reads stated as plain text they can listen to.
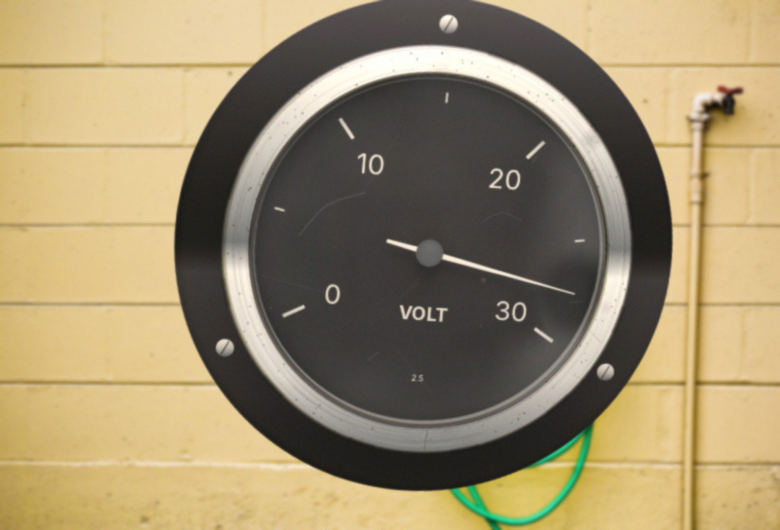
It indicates 27.5 V
